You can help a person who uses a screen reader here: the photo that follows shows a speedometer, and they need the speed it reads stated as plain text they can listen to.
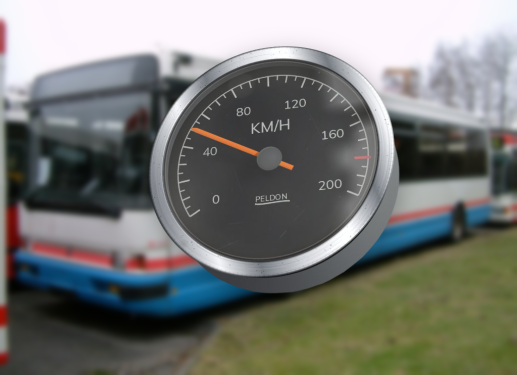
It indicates 50 km/h
